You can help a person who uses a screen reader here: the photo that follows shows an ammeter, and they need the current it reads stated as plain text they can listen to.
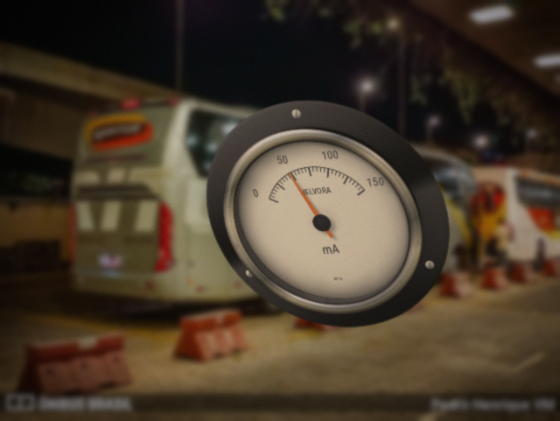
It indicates 50 mA
